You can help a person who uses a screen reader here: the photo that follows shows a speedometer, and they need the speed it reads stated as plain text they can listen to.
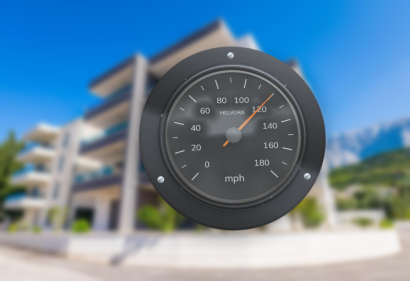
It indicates 120 mph
